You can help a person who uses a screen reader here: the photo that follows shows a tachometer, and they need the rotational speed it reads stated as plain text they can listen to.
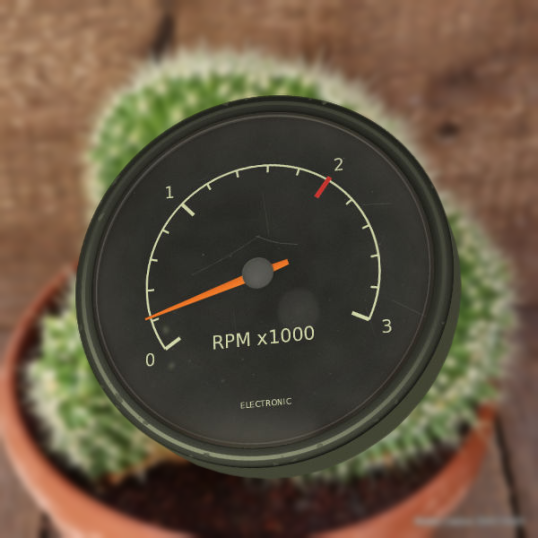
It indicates 200 rpm
